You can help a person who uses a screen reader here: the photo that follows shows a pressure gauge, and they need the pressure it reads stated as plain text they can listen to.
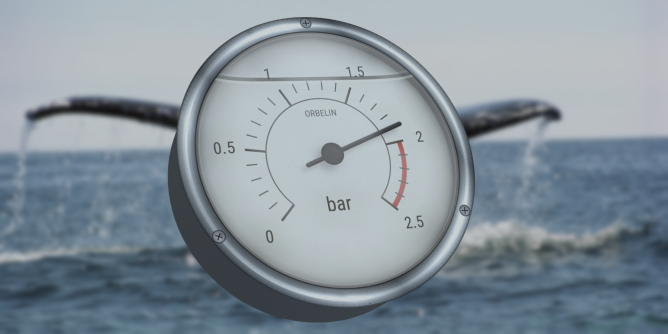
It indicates 1.9 bar
